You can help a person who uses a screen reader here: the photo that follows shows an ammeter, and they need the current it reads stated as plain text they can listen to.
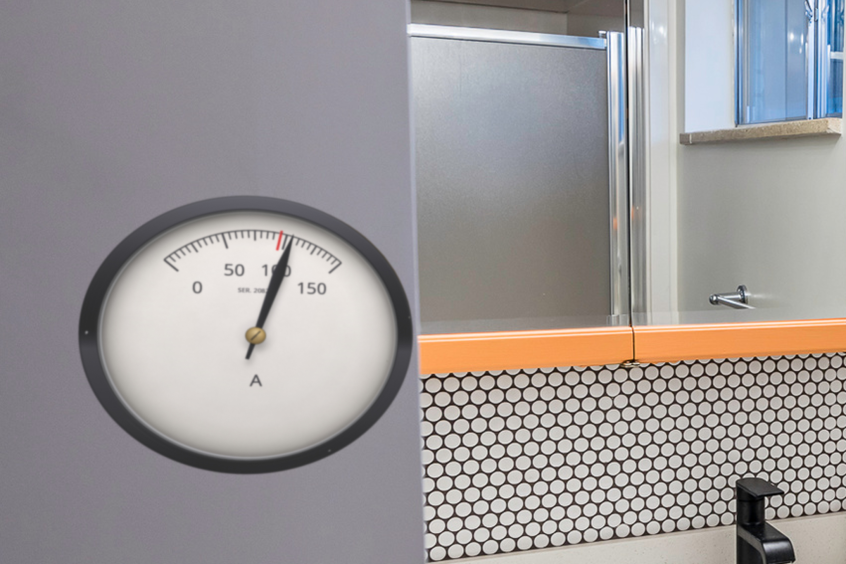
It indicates 105 A
